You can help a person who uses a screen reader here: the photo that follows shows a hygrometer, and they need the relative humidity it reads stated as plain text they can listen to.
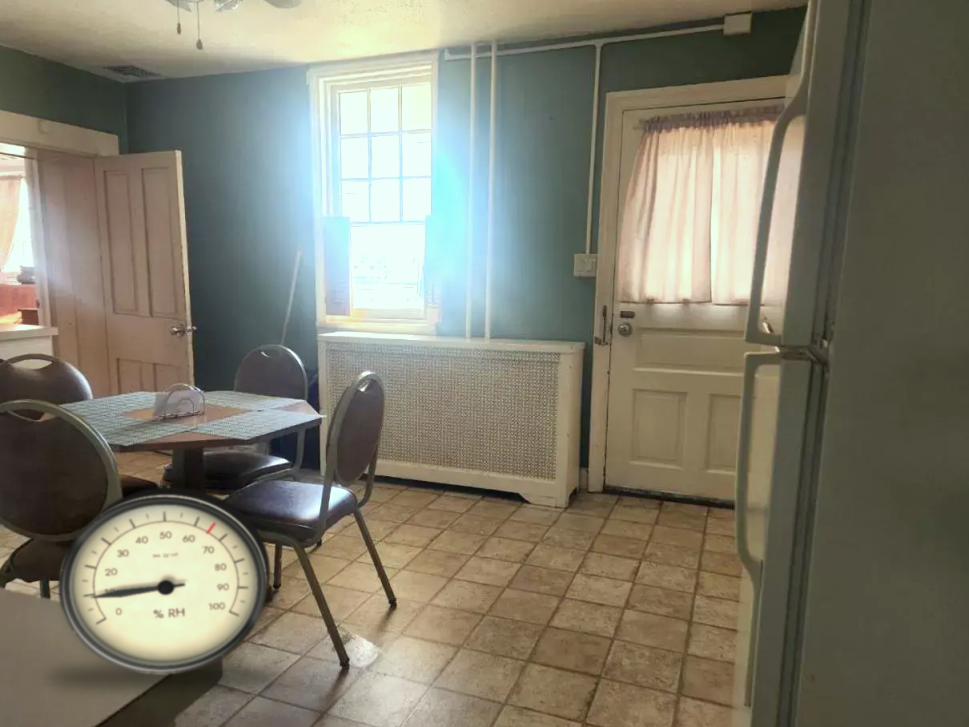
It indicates 10 %
